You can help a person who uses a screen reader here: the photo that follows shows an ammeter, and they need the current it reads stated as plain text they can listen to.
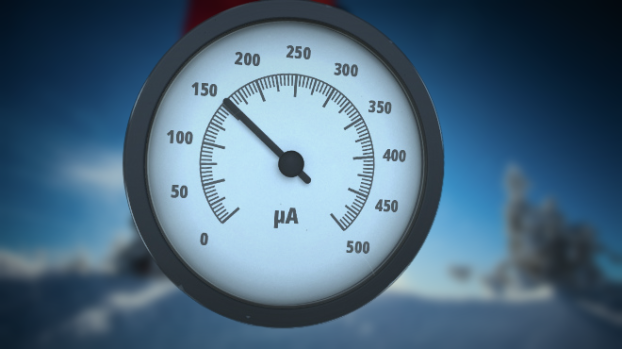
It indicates 155 µA
